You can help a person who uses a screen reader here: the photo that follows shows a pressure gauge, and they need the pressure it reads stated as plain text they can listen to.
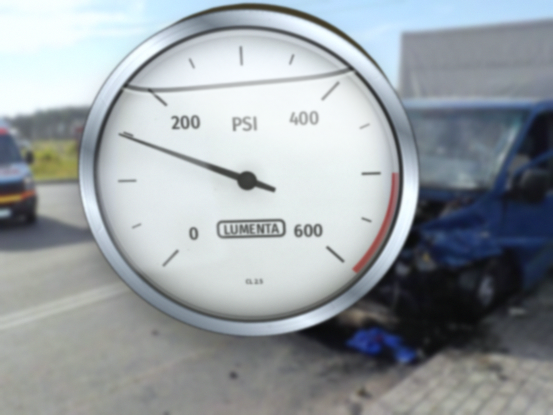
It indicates 150 psi
